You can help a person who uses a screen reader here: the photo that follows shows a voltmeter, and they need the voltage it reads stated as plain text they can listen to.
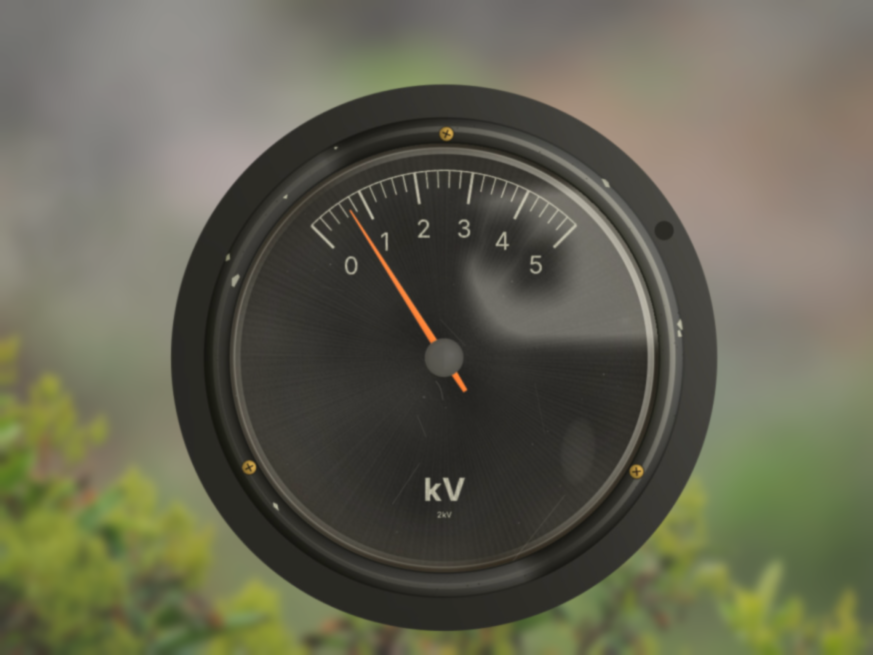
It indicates 0.7 kV
